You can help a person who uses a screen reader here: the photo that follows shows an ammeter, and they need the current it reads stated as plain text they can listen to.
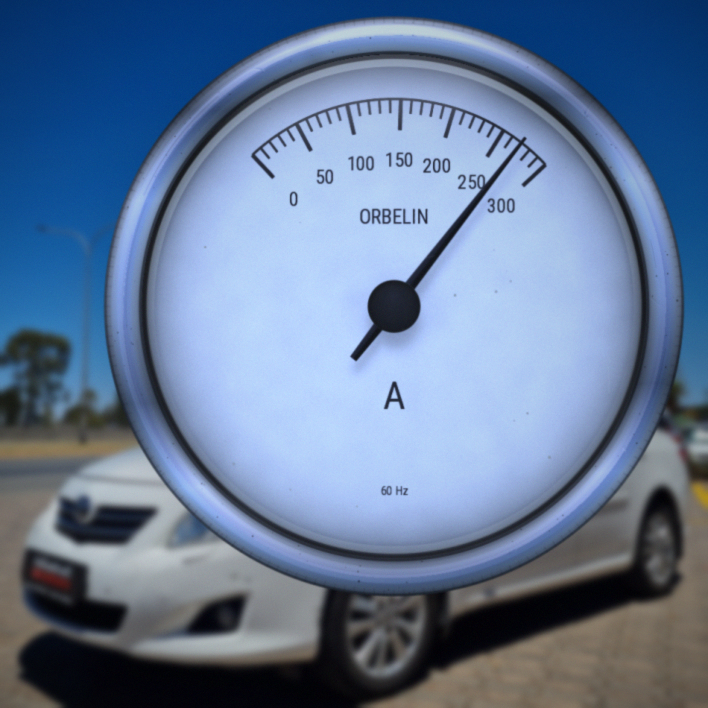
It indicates 270 A
